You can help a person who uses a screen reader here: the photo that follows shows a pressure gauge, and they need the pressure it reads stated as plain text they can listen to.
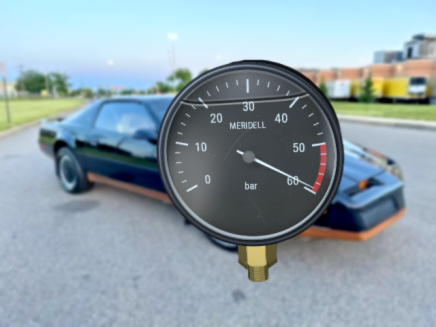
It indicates 59 bar
